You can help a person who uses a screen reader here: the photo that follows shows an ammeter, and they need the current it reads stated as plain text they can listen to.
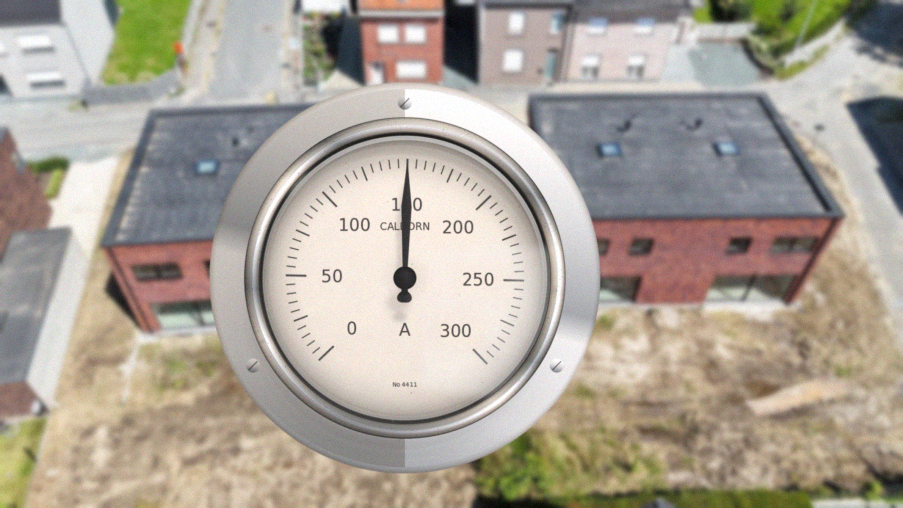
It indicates 150 A
